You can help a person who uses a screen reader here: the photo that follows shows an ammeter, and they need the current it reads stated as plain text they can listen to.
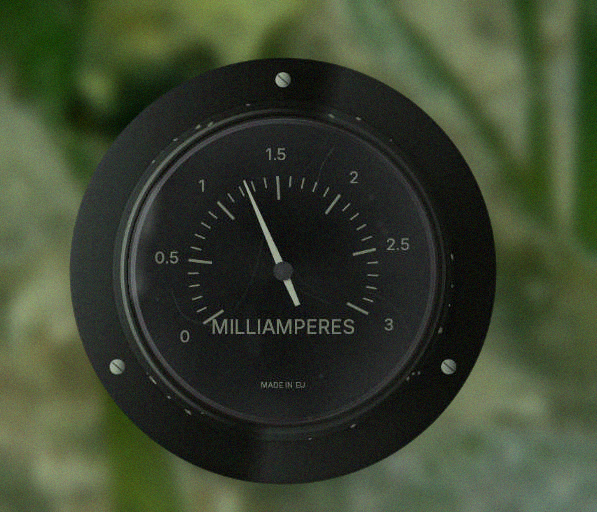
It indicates 1.25 mA
